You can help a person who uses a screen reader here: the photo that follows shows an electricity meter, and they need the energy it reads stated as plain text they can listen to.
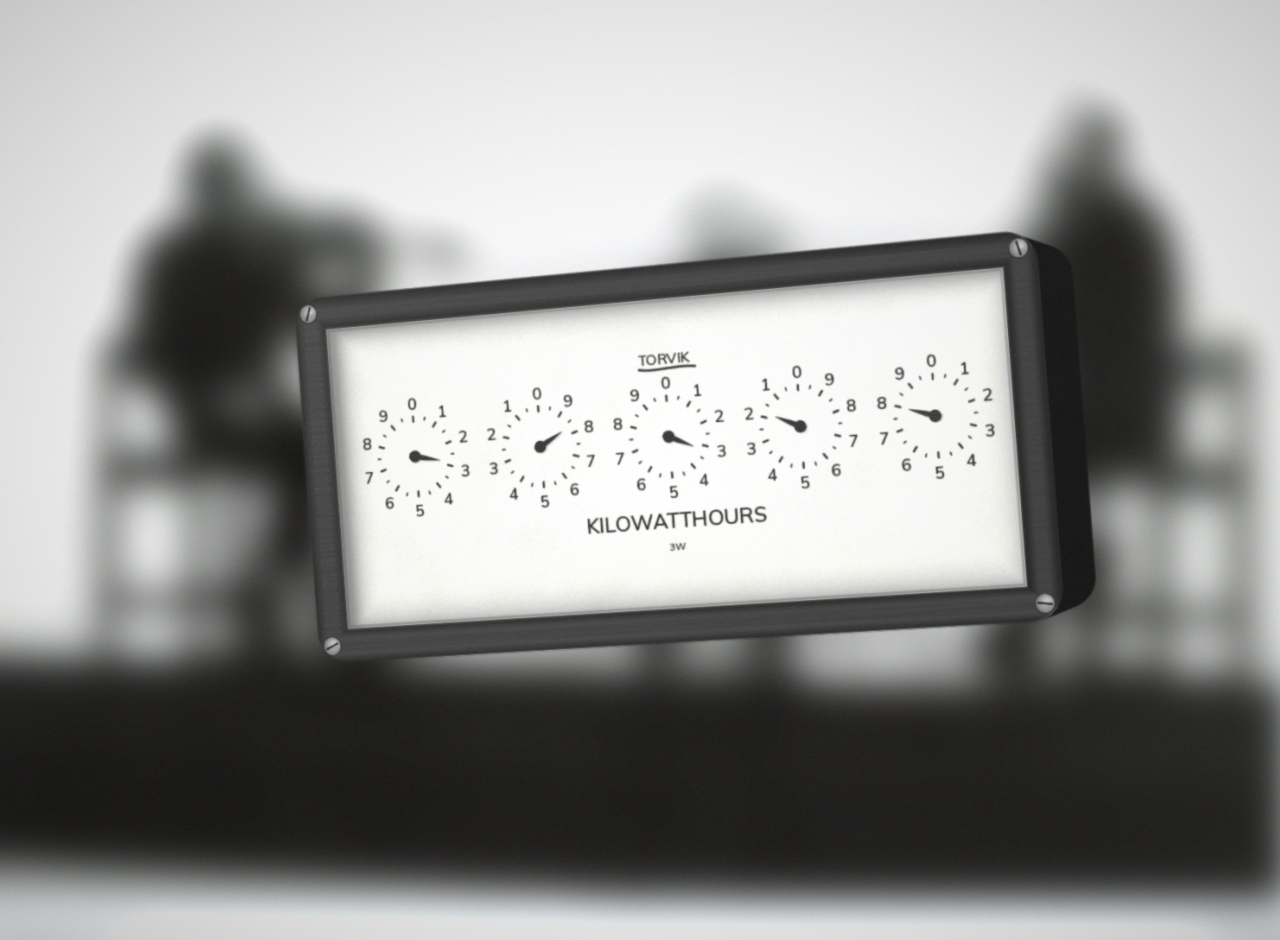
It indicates 28318 kWh
